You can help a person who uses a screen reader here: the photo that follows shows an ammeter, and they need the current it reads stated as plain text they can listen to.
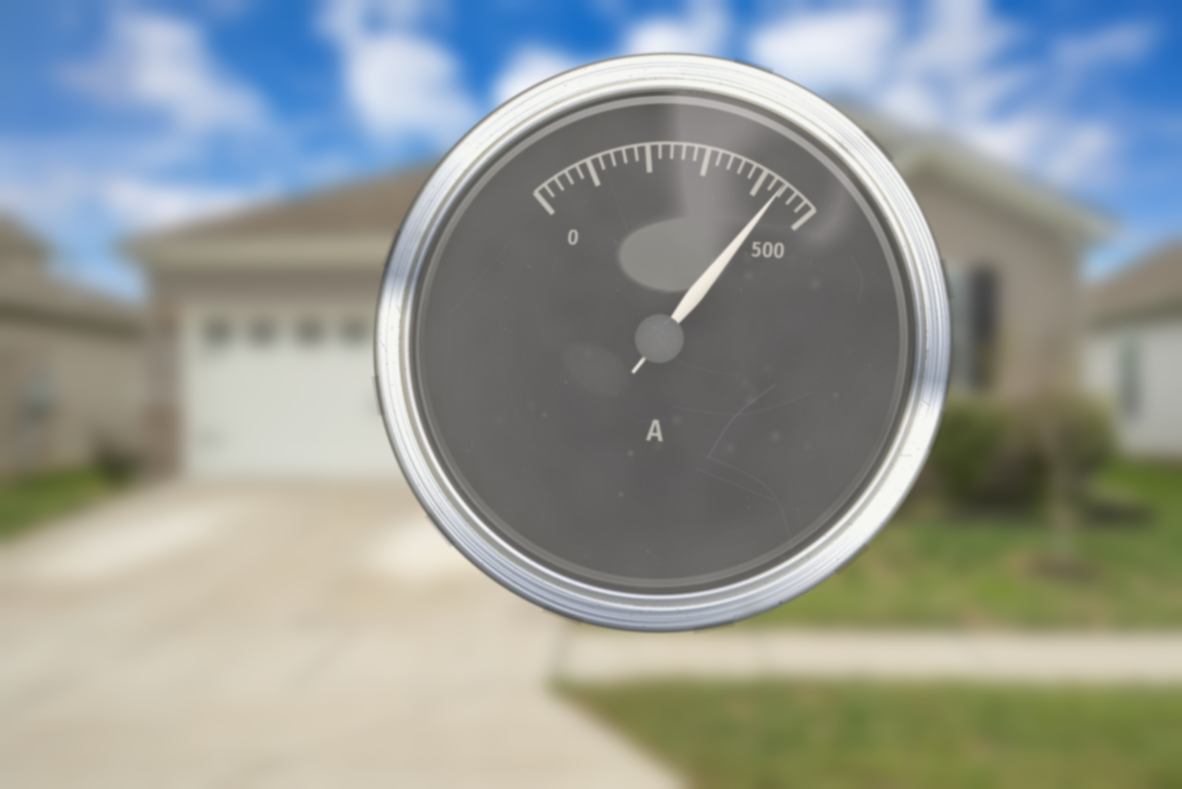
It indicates 440 A
